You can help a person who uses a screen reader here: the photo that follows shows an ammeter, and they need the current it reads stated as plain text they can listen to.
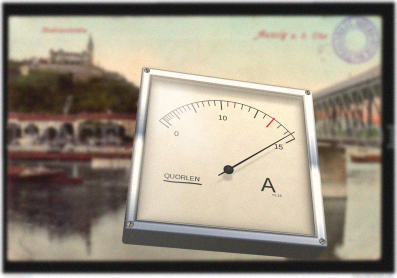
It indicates 14.75 A
